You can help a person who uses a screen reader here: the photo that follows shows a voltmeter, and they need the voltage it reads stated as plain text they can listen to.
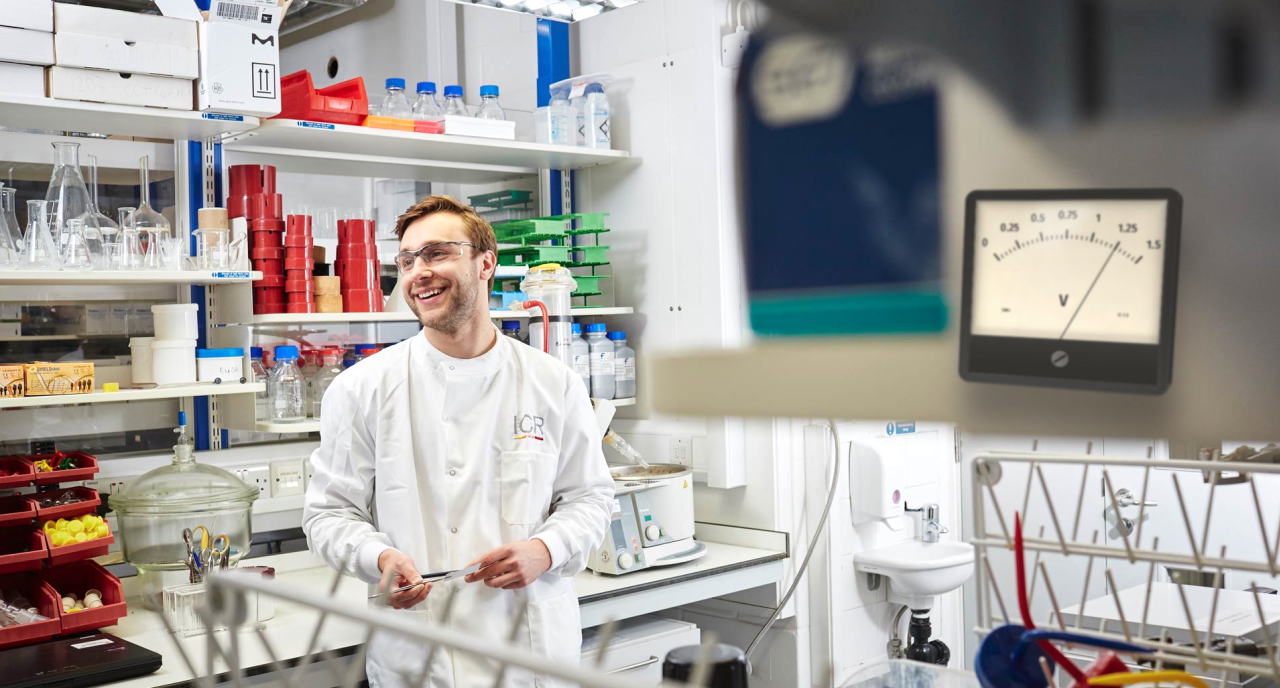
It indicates 1.25 V
